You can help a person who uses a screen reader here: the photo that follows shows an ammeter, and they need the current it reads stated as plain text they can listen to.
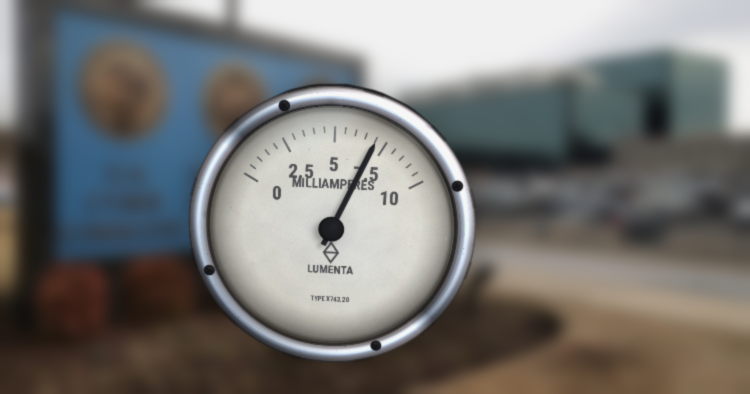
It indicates 7 mA
